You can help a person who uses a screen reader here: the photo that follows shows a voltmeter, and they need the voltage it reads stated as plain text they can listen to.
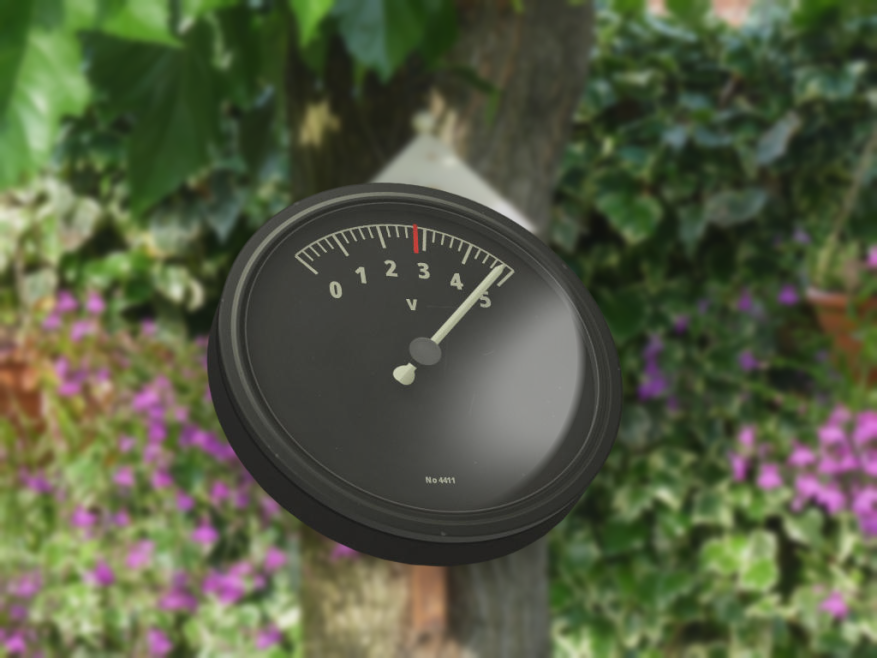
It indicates 4.8 V
